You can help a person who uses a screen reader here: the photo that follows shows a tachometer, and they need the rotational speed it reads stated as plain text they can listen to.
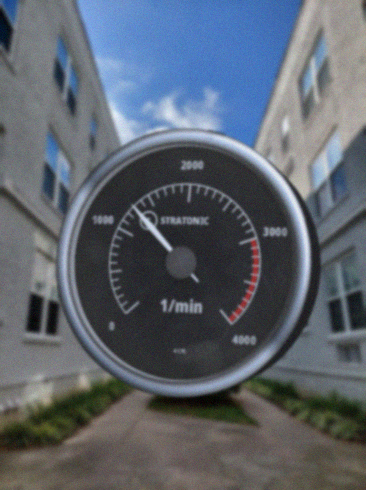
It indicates 1300 rpm
